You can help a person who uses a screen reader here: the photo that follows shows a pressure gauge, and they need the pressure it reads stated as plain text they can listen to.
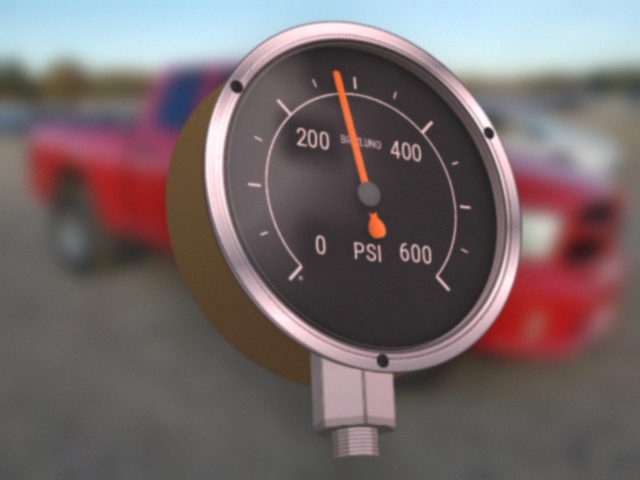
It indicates 275 psi
